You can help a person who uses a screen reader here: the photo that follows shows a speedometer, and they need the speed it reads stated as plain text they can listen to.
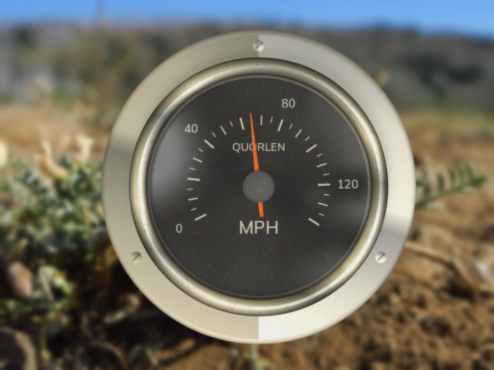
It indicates 65 mph
